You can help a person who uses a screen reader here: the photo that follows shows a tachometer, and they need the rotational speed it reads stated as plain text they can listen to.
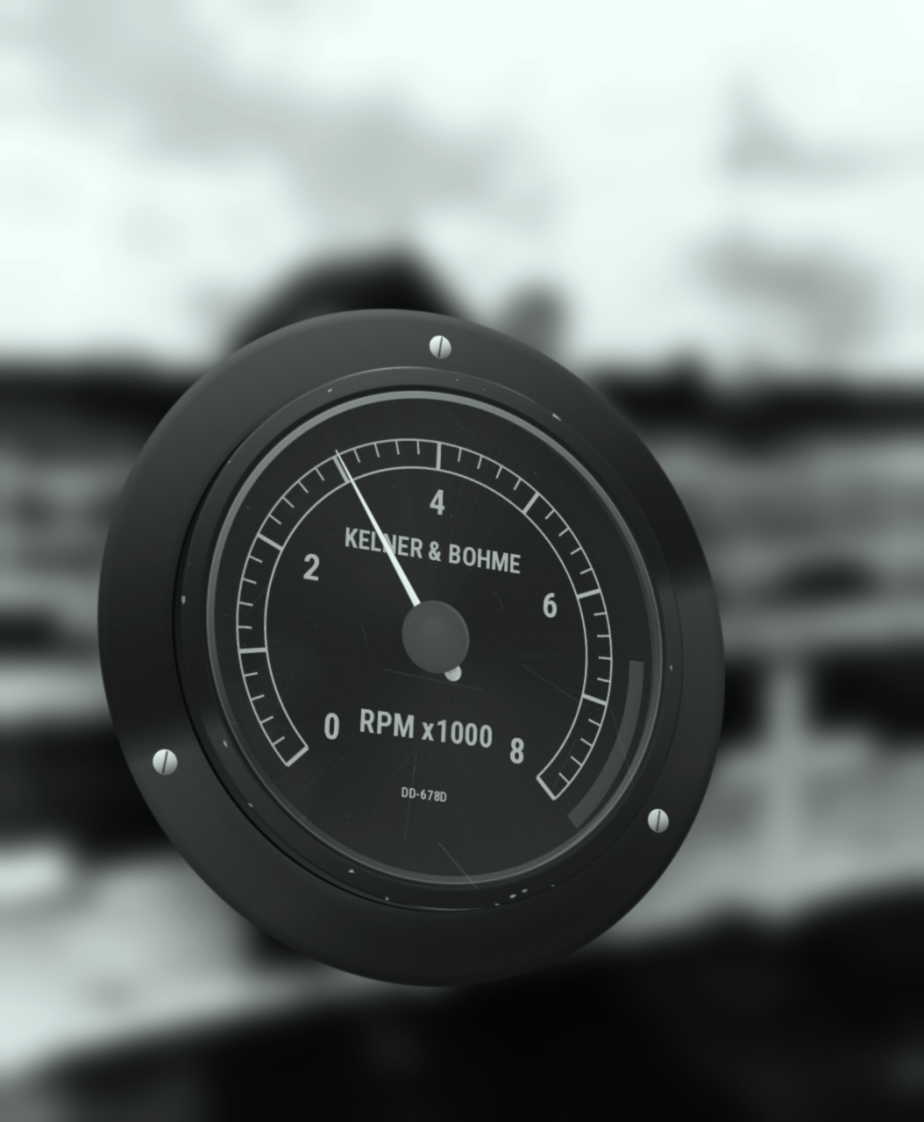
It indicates 3000 rpm
